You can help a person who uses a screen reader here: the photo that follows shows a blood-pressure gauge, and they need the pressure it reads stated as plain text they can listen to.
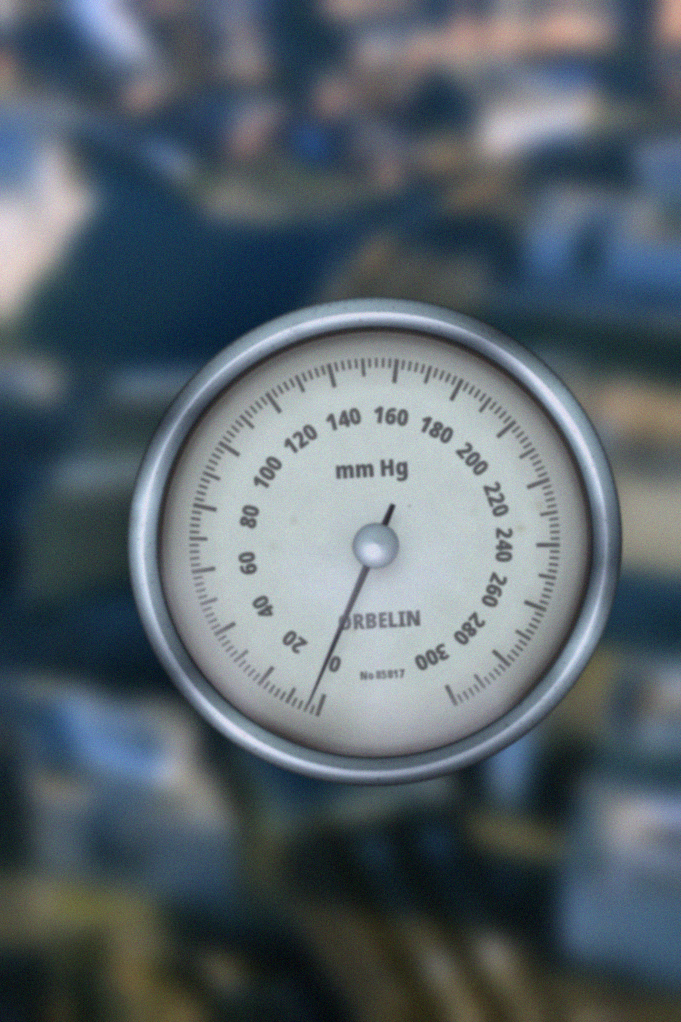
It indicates 4 mmHg
